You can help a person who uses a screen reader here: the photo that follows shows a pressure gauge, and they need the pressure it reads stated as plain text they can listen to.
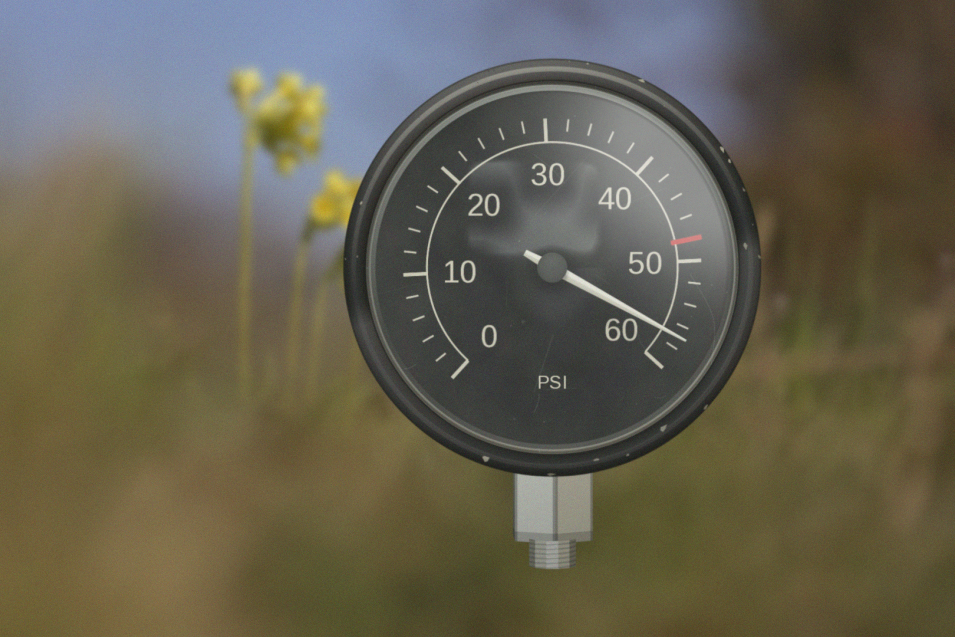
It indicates 57 psi
